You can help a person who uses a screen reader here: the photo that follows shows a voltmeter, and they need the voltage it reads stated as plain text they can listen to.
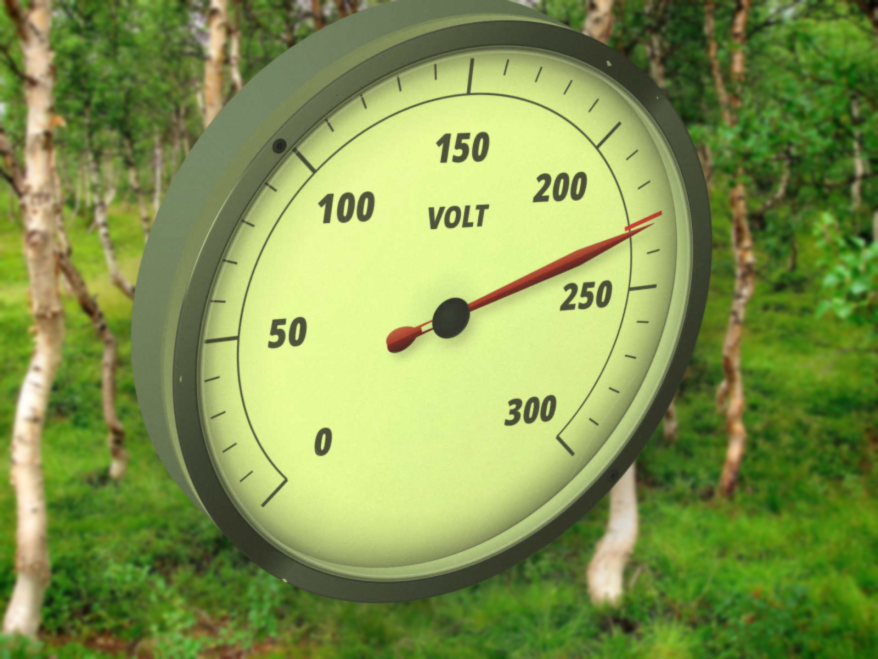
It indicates 230 V
